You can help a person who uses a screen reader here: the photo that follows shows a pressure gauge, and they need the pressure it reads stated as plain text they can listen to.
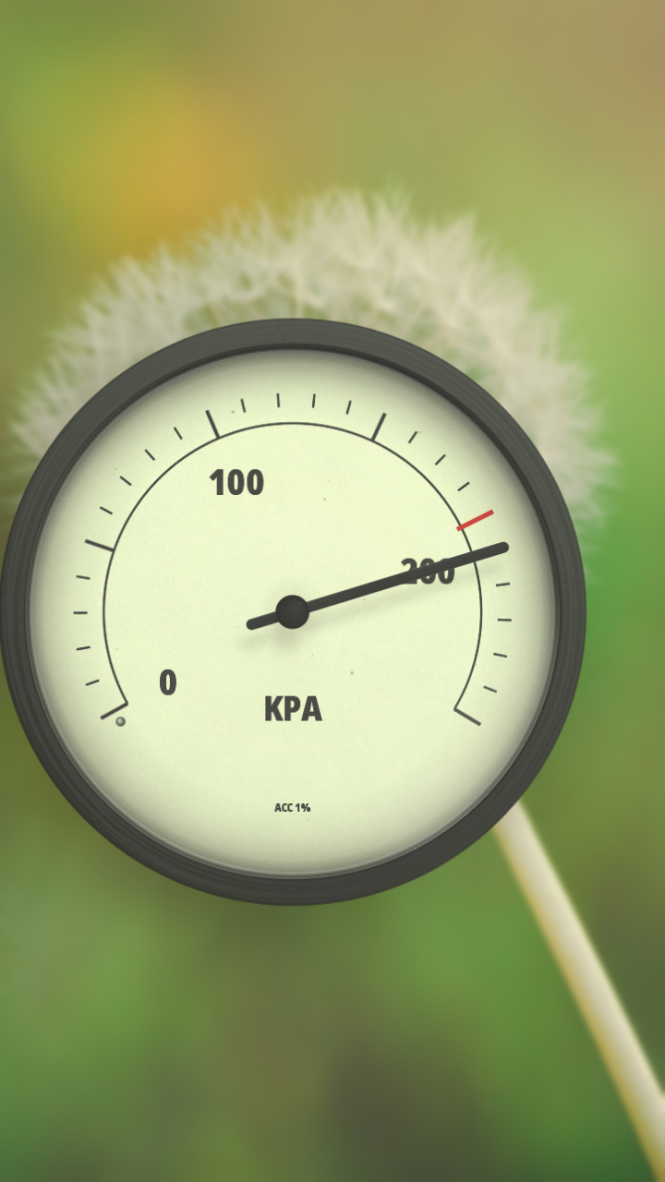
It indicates 200 kPa
